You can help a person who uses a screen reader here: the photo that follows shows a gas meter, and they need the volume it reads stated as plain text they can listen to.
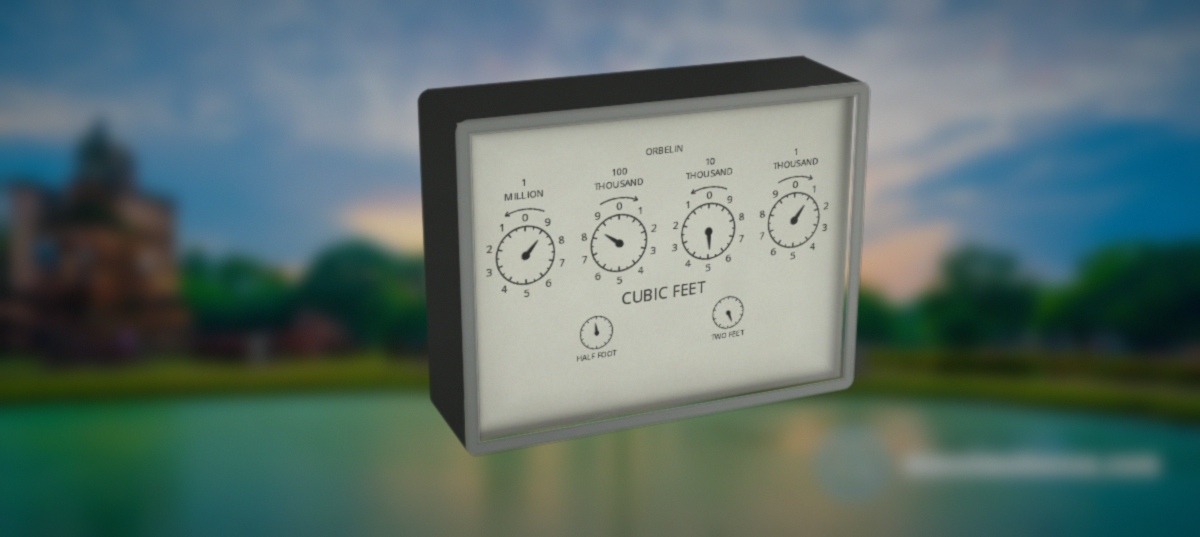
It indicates 885100 ft³
